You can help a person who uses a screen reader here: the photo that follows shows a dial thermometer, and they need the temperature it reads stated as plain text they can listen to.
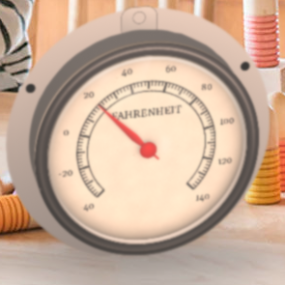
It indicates 20 °F
